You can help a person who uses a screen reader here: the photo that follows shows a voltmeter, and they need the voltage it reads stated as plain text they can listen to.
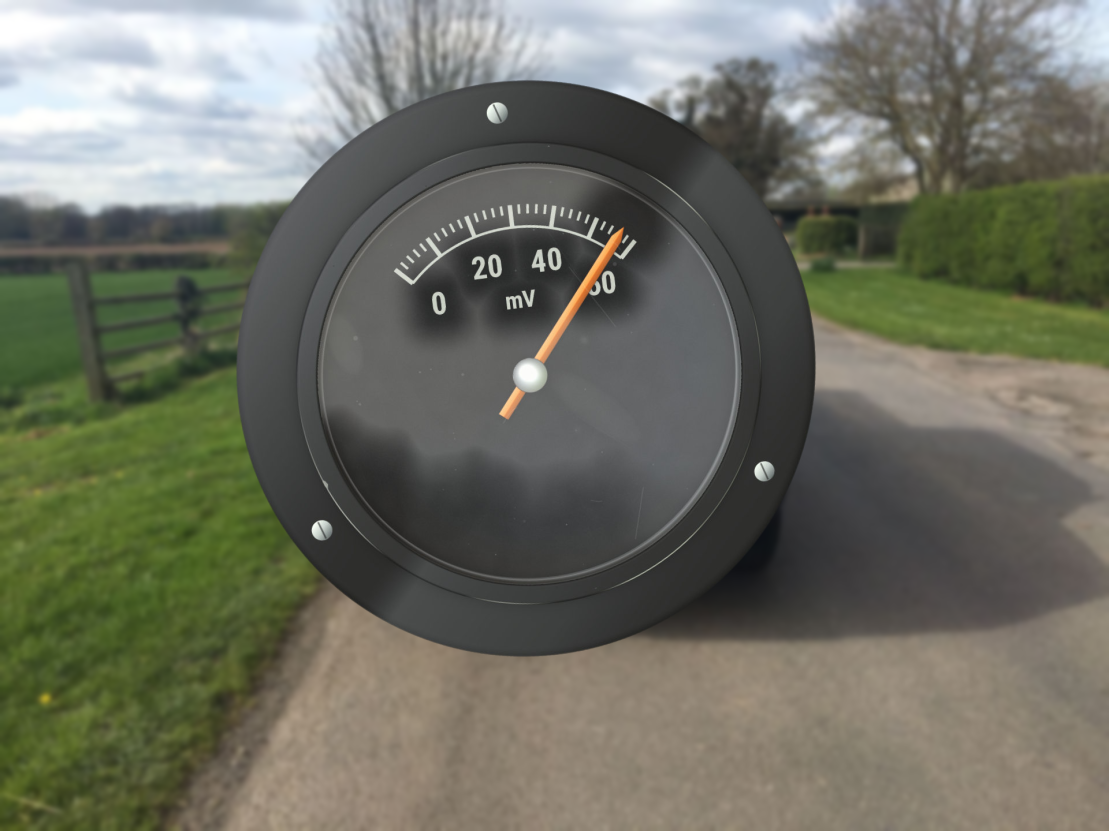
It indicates 56 mV
